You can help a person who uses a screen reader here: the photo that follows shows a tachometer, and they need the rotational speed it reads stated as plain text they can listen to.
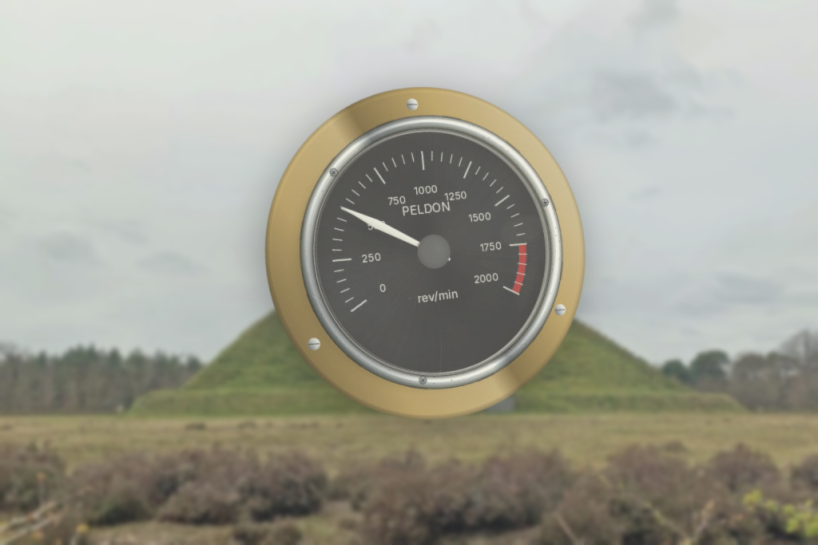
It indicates 500 rpm
